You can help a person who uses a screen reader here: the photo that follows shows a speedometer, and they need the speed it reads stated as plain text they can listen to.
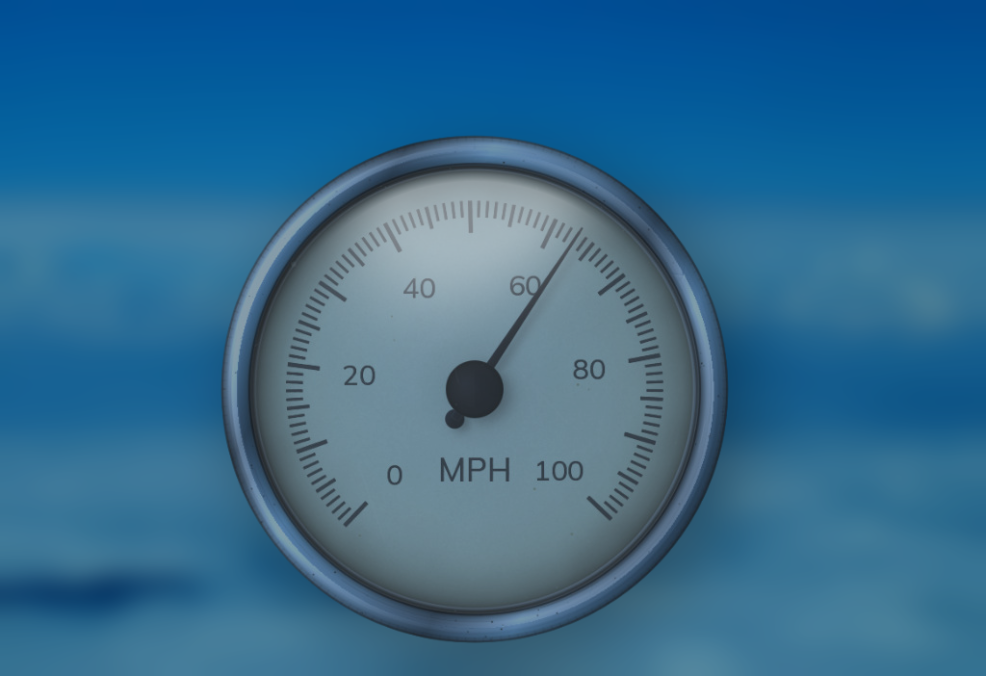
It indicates 63 mph
